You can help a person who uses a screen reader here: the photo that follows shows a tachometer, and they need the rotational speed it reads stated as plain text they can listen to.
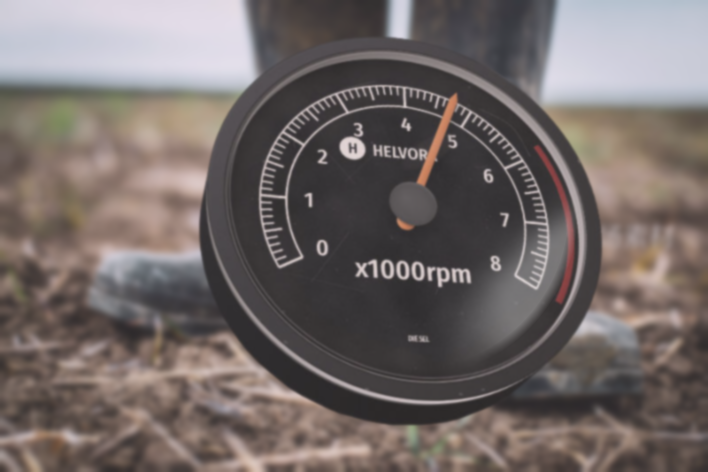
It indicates 4700 rpm
